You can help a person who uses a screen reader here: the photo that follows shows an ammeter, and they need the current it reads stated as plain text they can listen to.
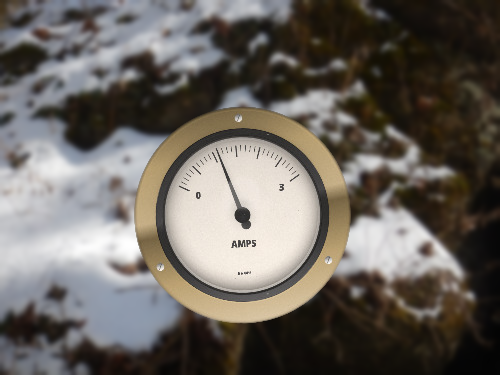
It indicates 1.1 A
